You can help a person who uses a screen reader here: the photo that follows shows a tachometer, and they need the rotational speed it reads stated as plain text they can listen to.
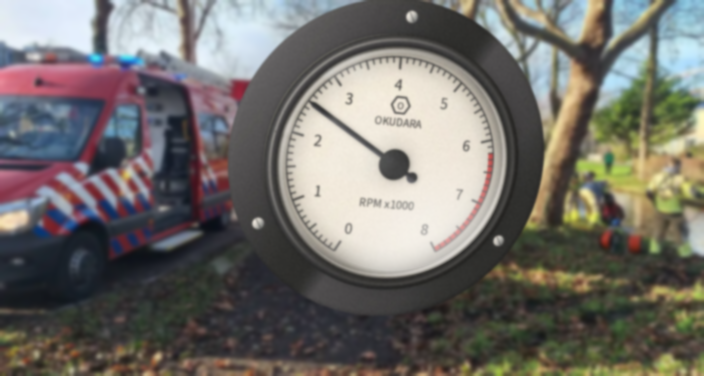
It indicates 2500 rpm
